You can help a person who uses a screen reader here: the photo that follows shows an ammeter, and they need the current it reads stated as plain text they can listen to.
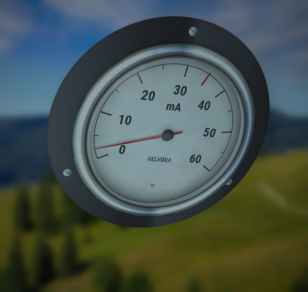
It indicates 2.5 mA
